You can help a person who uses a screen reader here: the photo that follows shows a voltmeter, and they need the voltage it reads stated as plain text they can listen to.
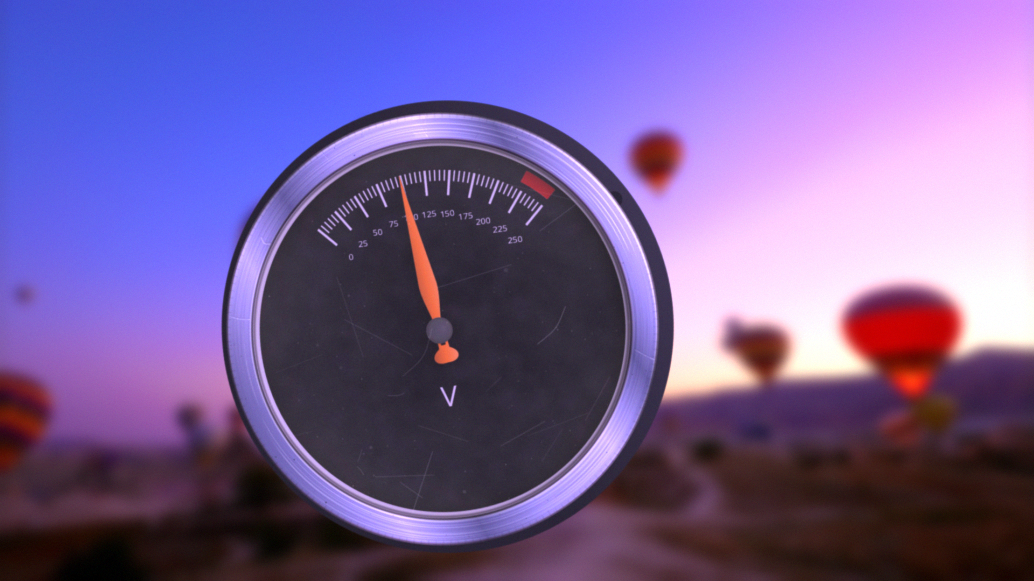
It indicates 100 V
